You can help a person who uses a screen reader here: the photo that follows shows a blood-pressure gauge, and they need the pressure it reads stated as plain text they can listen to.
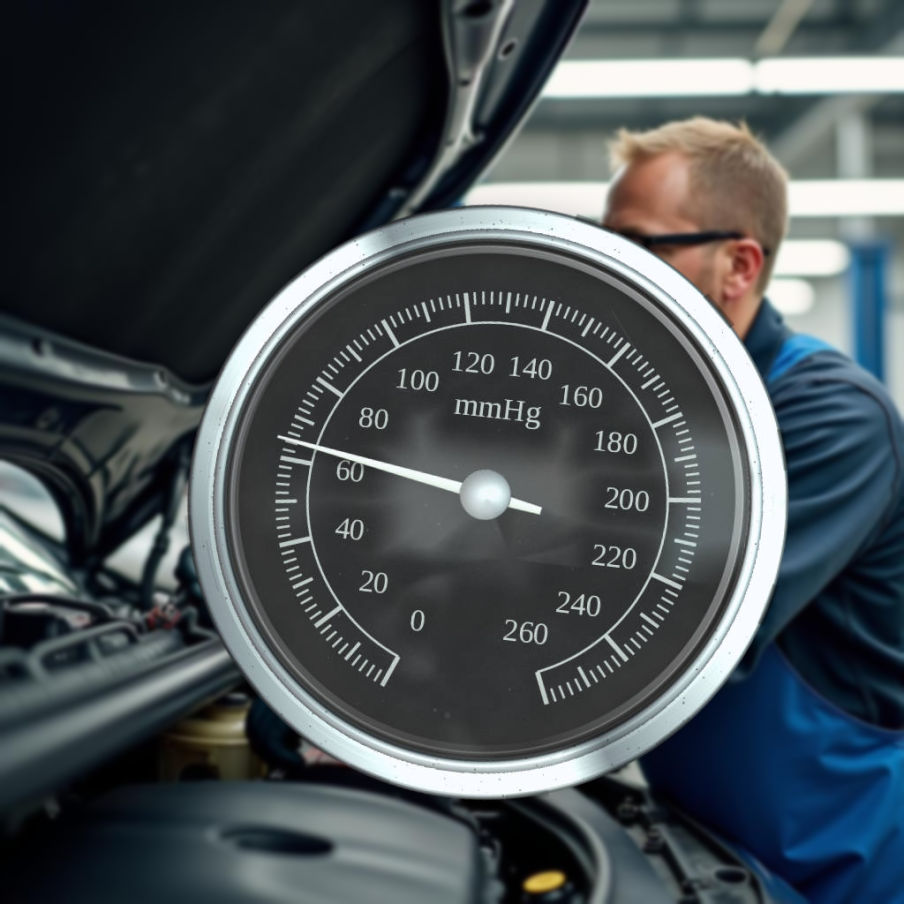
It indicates 64 mmHg
